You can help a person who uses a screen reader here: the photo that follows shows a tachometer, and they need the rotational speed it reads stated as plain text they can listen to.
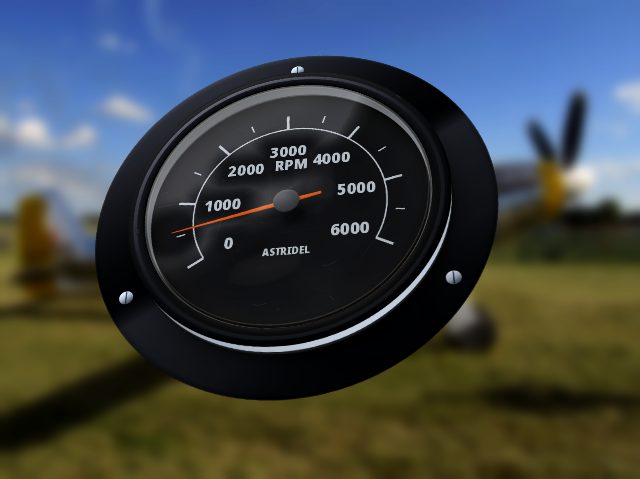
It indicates 500 rpm
